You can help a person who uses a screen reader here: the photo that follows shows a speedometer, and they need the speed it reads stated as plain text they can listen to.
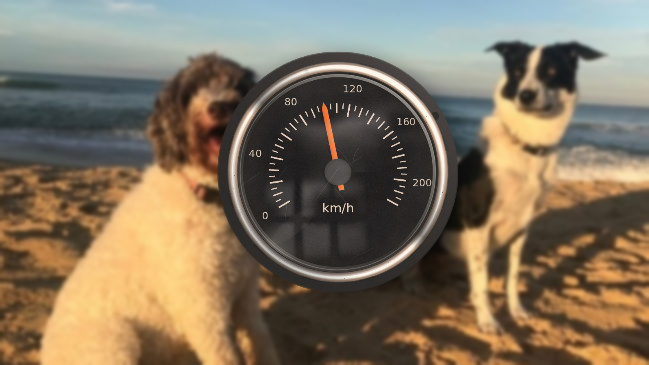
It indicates 100 km/h
